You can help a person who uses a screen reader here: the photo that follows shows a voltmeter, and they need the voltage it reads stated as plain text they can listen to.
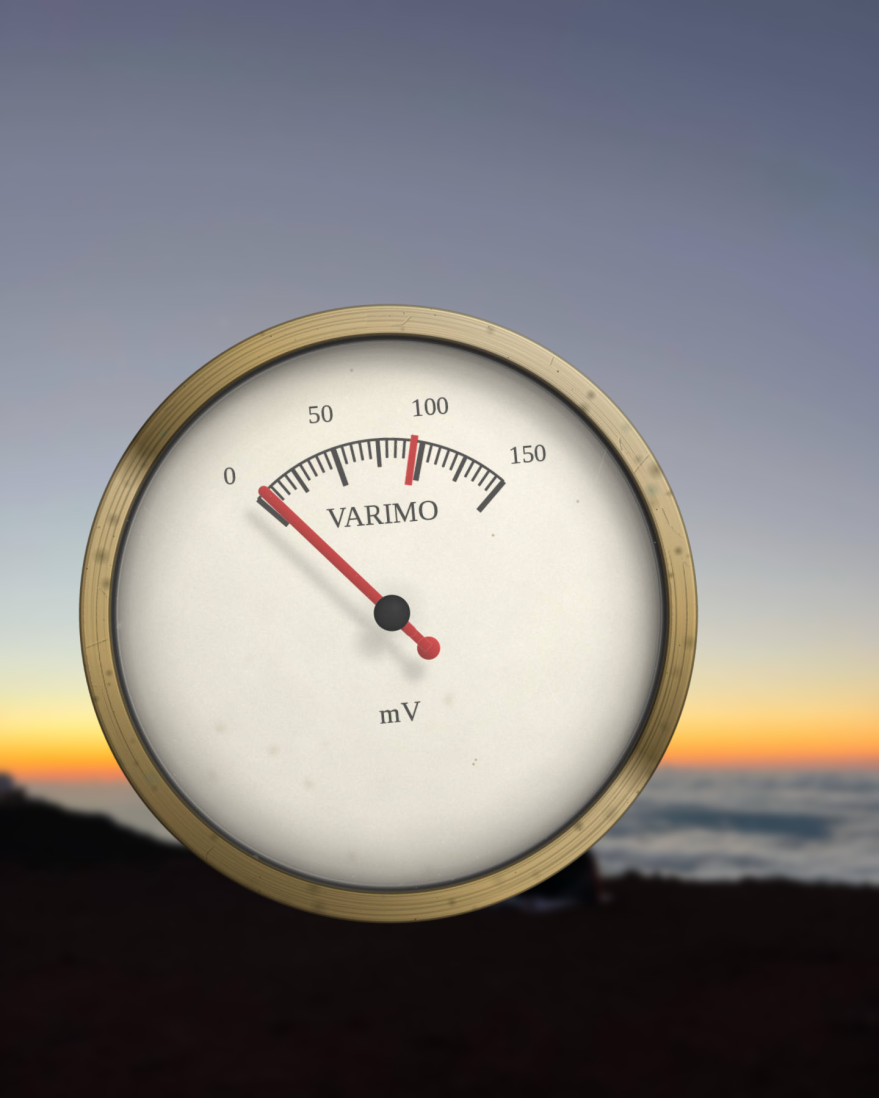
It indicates 5 mV
